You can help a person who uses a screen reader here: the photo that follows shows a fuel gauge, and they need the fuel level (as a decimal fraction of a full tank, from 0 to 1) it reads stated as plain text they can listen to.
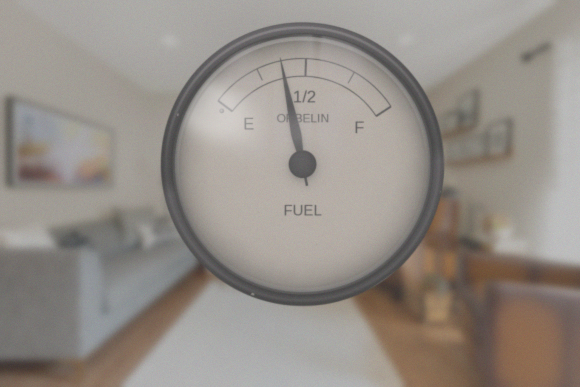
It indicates 0.375
